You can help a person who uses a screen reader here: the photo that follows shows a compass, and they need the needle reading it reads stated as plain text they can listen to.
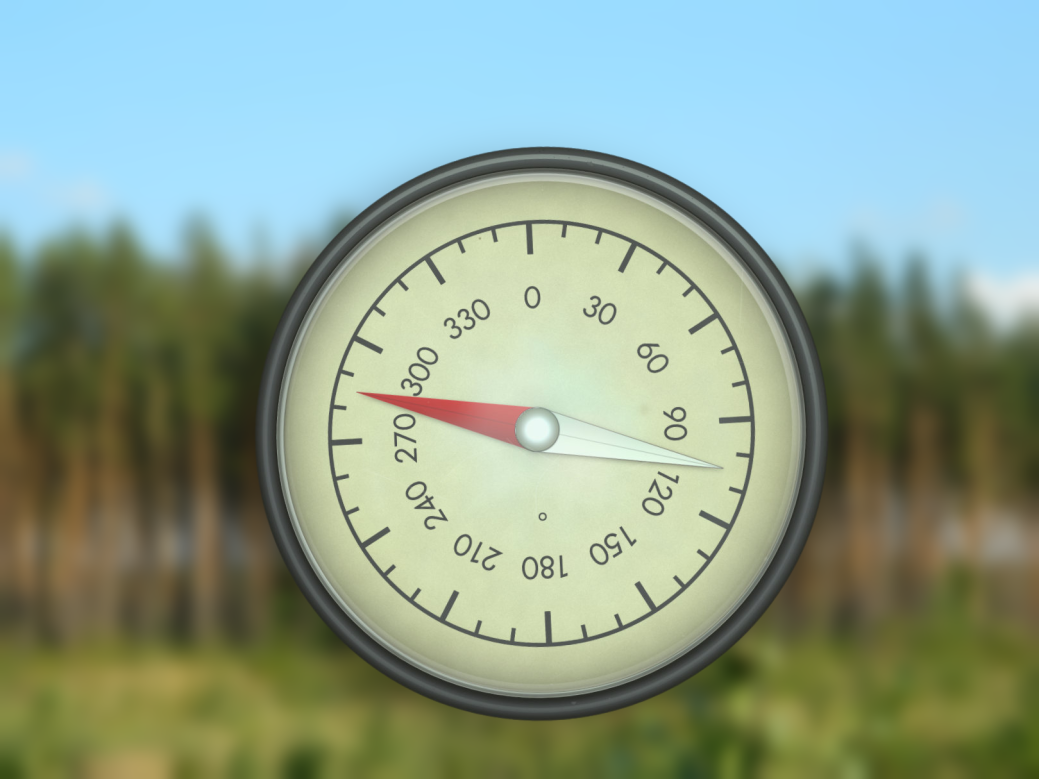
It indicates 285 °
